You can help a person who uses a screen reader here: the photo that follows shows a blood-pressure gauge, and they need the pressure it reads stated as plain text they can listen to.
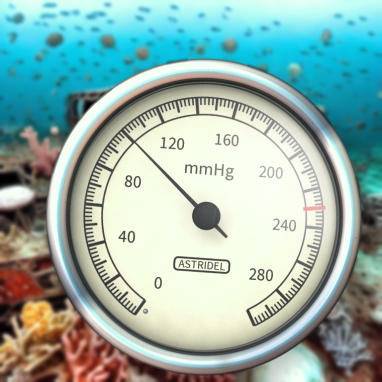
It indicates 100 mmHg
